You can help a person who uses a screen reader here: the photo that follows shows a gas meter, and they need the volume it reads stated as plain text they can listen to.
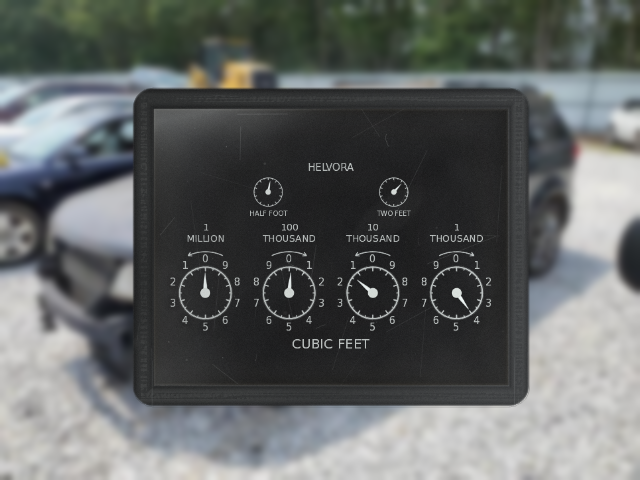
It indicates 1400 ft³
